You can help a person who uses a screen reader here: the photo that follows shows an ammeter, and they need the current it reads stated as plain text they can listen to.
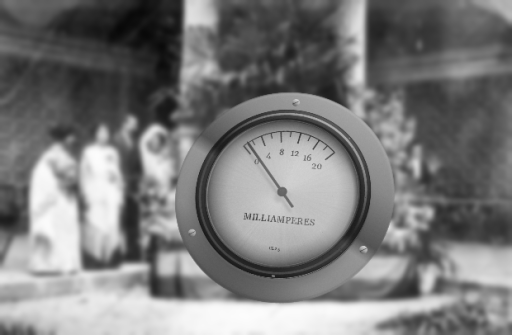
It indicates 1 mA
